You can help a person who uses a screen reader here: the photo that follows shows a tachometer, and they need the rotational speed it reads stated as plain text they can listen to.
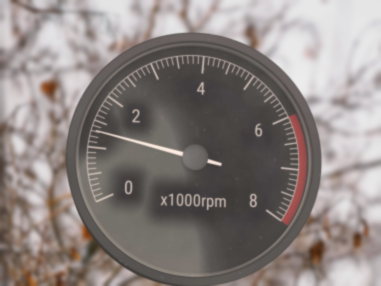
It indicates 1300 rpm
